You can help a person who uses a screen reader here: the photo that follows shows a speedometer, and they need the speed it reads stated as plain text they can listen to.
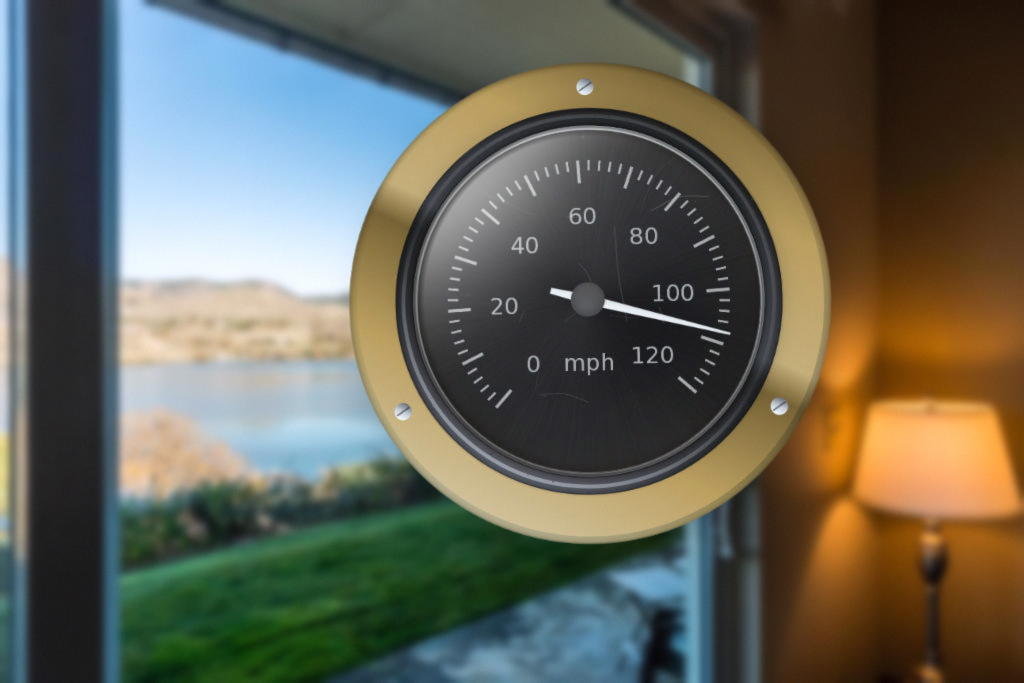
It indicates 108 mph
